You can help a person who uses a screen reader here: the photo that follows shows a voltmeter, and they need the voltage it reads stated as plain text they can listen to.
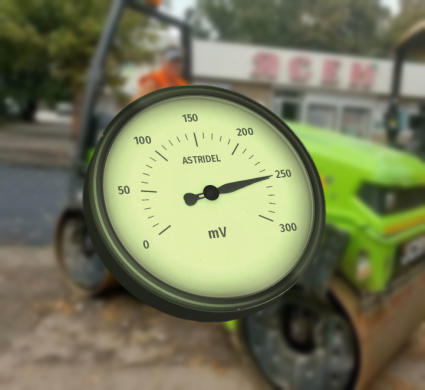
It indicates 250 mV
